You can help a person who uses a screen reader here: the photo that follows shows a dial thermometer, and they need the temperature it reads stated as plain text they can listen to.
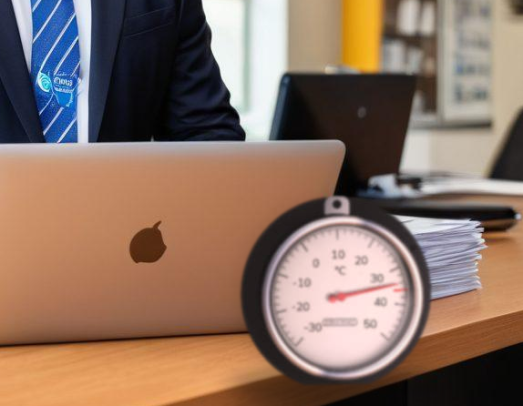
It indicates 34 °C
